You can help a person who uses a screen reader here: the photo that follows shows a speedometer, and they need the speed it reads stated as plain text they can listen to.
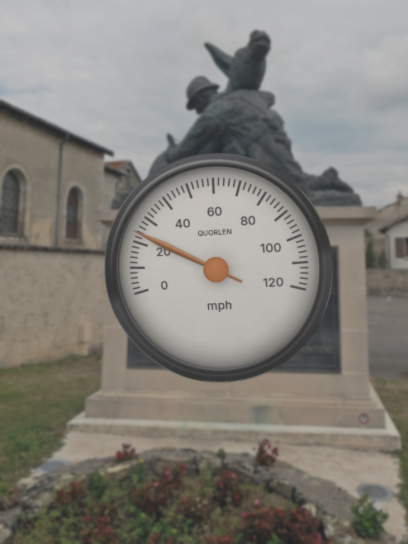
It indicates 24 mph
